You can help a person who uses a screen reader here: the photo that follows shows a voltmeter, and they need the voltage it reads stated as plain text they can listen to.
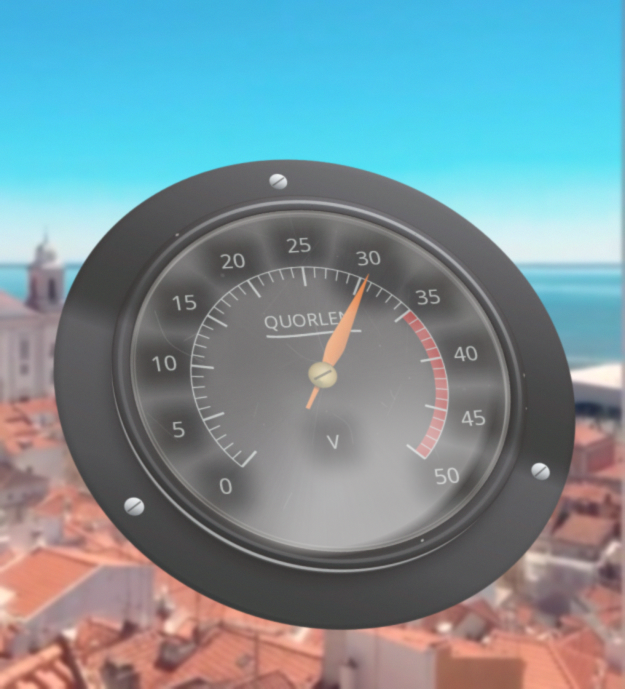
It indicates 30.5 V
